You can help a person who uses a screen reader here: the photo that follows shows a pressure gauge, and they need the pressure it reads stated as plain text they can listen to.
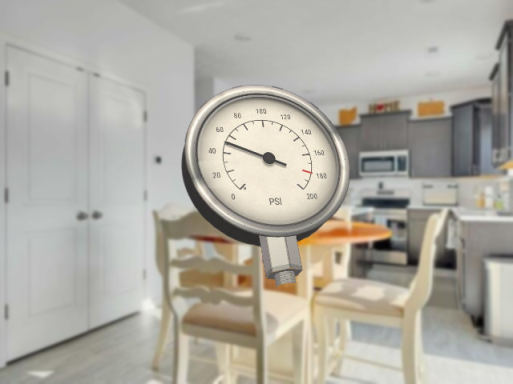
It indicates 50 psi
